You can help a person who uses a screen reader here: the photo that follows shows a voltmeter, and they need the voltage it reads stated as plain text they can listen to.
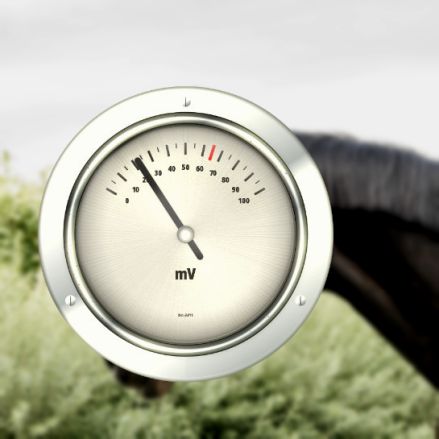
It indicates 22.5 mV
